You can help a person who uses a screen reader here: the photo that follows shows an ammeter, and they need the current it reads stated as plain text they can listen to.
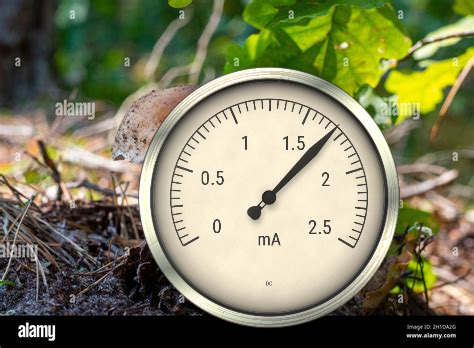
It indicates 1.7 mA
